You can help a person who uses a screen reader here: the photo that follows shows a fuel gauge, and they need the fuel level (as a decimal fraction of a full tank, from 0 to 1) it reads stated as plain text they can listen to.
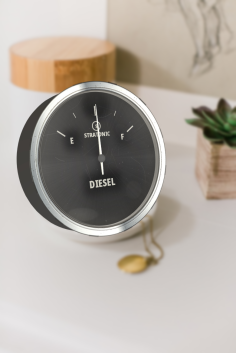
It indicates 0.5
